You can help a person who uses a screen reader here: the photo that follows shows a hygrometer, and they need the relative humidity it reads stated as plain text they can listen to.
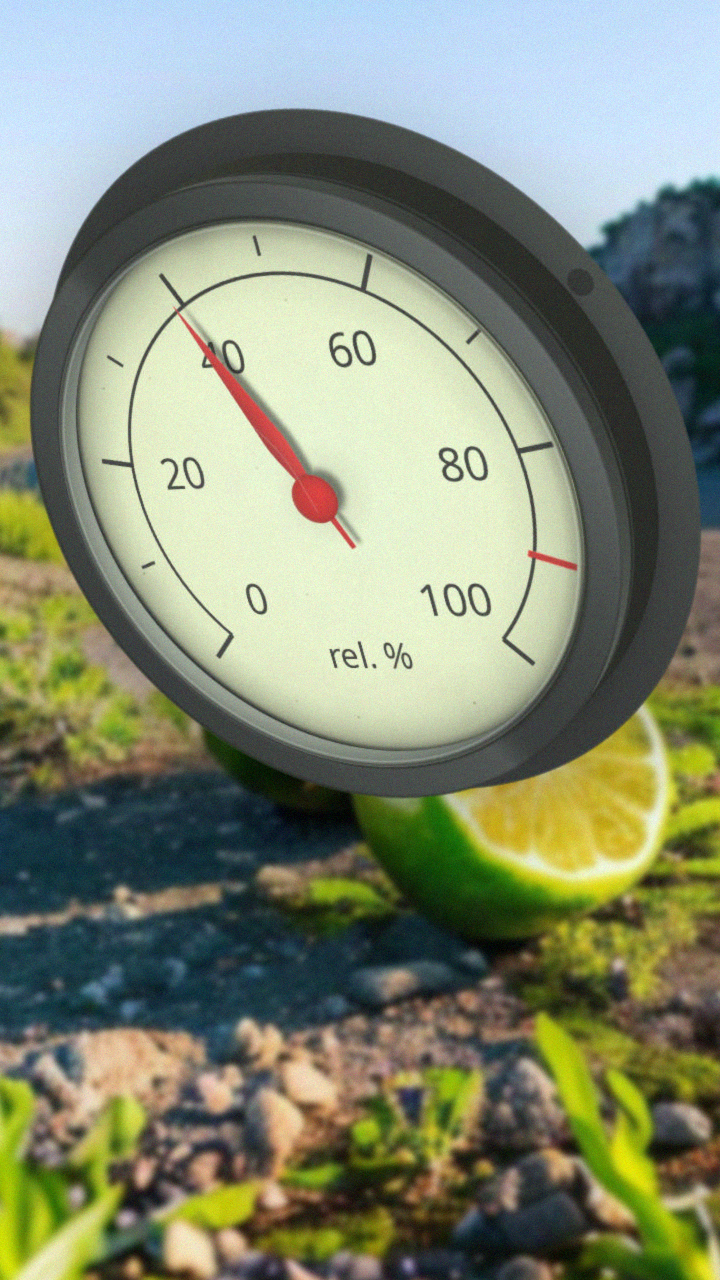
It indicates 40 %
